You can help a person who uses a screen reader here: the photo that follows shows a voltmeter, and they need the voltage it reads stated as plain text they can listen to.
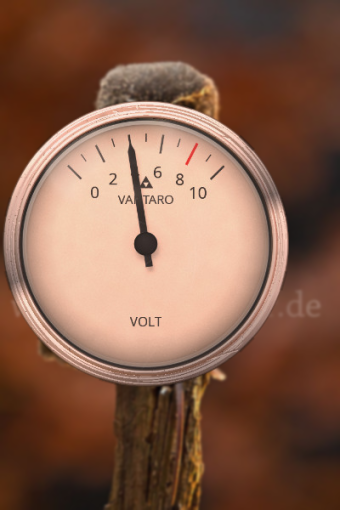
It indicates 4 V
